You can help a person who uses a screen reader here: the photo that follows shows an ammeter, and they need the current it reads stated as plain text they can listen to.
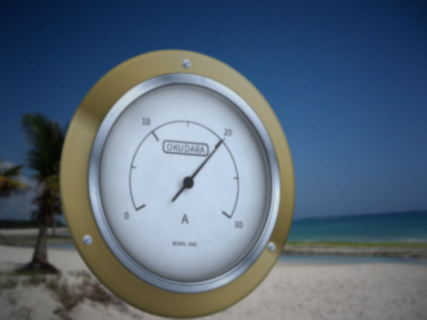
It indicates 20 A
